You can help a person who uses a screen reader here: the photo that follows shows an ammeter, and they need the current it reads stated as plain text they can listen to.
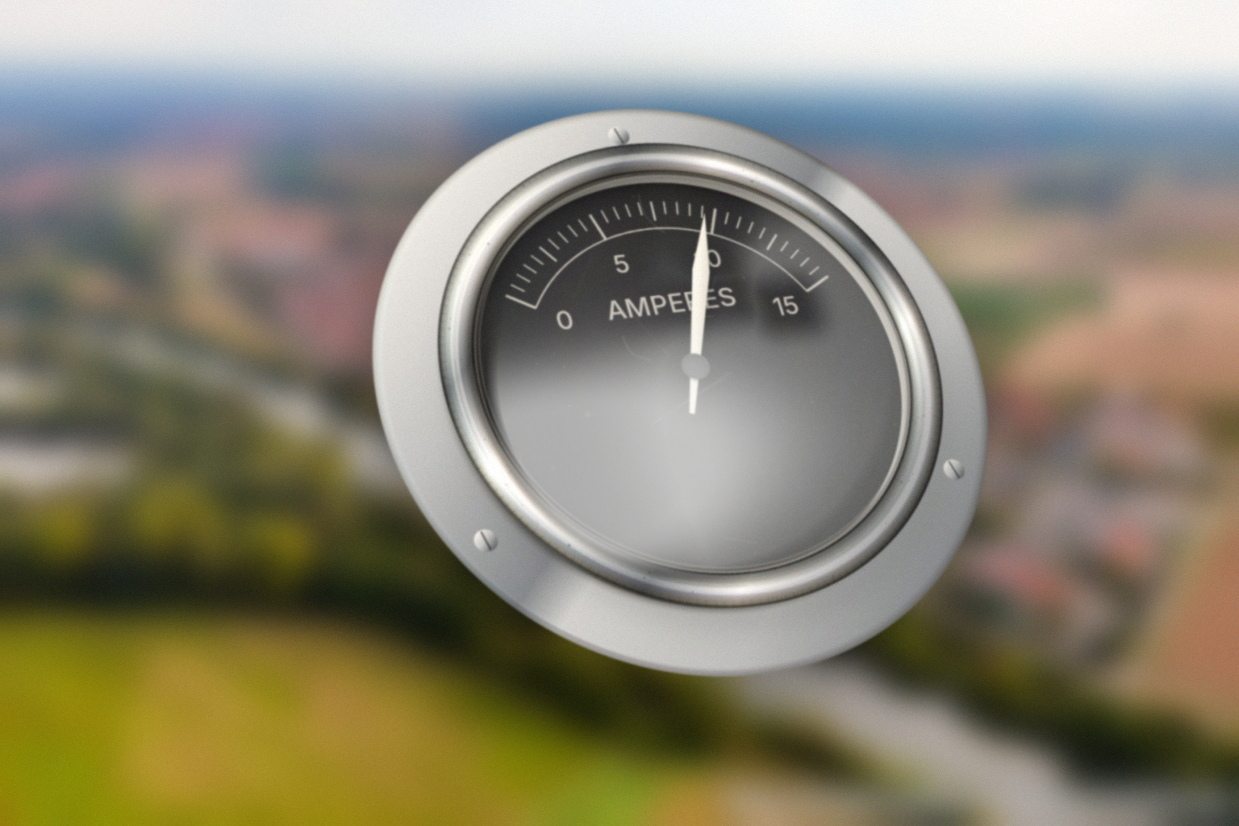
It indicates 9.5 A
